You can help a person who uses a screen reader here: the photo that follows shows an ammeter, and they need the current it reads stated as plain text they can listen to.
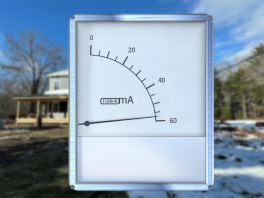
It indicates 57.5 mA
